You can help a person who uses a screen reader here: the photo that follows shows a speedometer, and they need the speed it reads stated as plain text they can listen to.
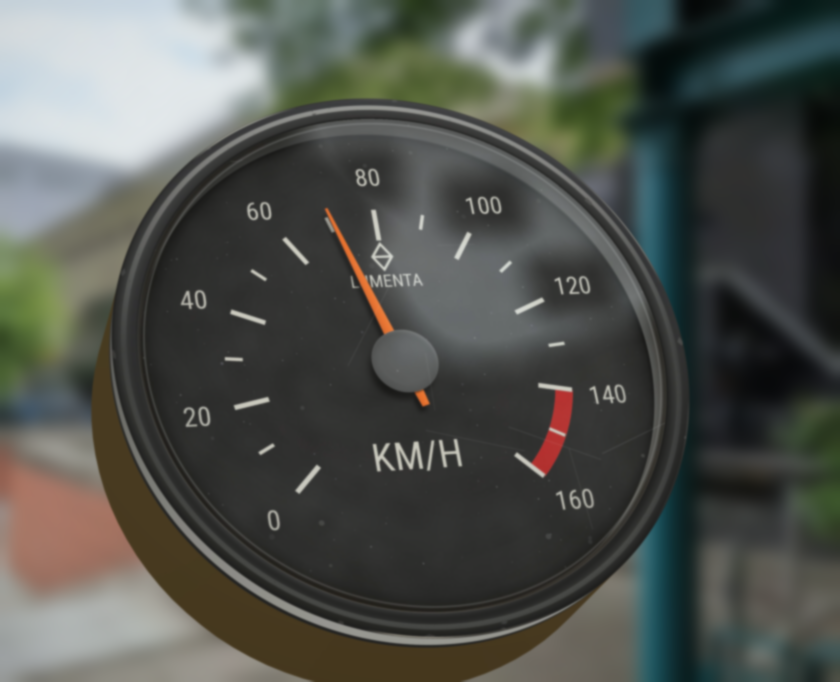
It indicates 70 km/h
